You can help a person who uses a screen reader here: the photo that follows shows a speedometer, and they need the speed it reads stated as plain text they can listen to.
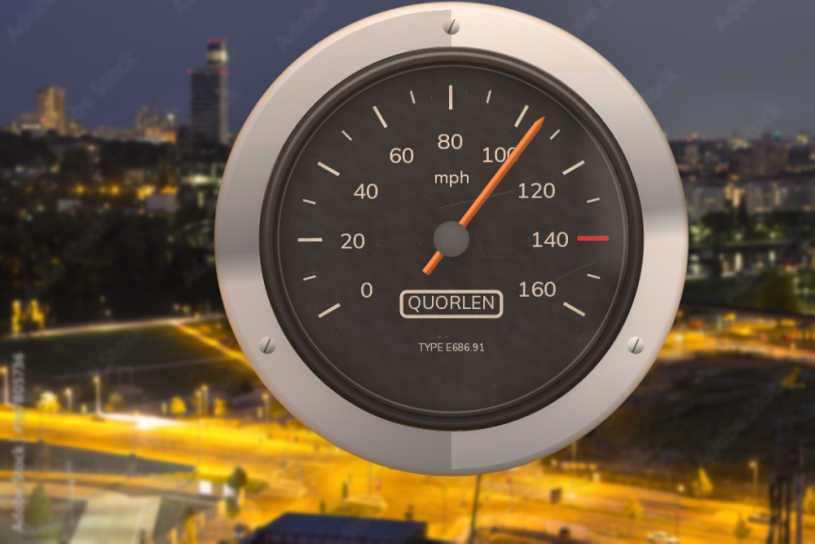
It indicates 105 mph
